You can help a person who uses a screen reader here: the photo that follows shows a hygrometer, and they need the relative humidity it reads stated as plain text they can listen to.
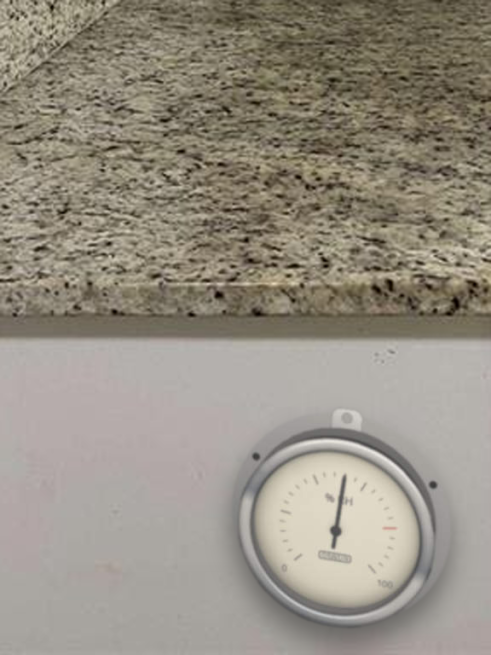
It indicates 52 %
